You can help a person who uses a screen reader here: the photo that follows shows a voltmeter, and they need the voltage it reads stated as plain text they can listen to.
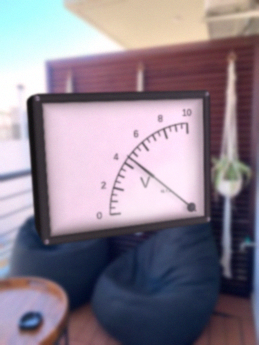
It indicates 4.5 V
